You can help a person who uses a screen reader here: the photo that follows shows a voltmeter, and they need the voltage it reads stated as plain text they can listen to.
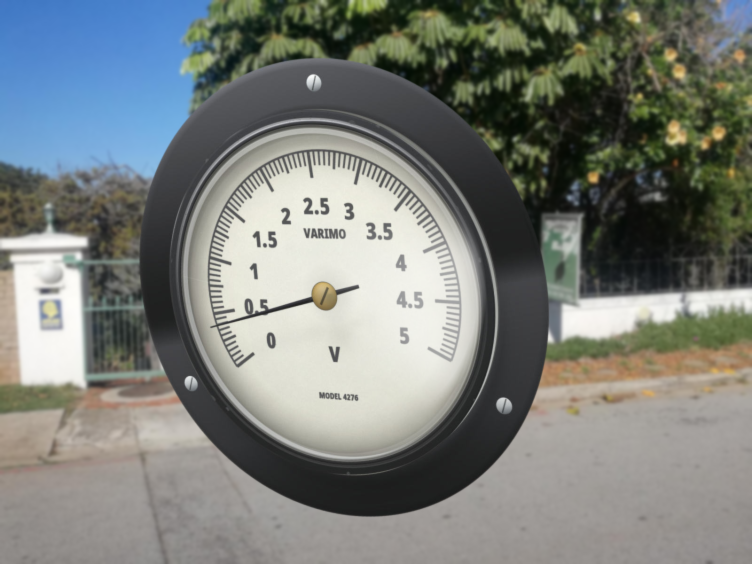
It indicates 0.4 V
